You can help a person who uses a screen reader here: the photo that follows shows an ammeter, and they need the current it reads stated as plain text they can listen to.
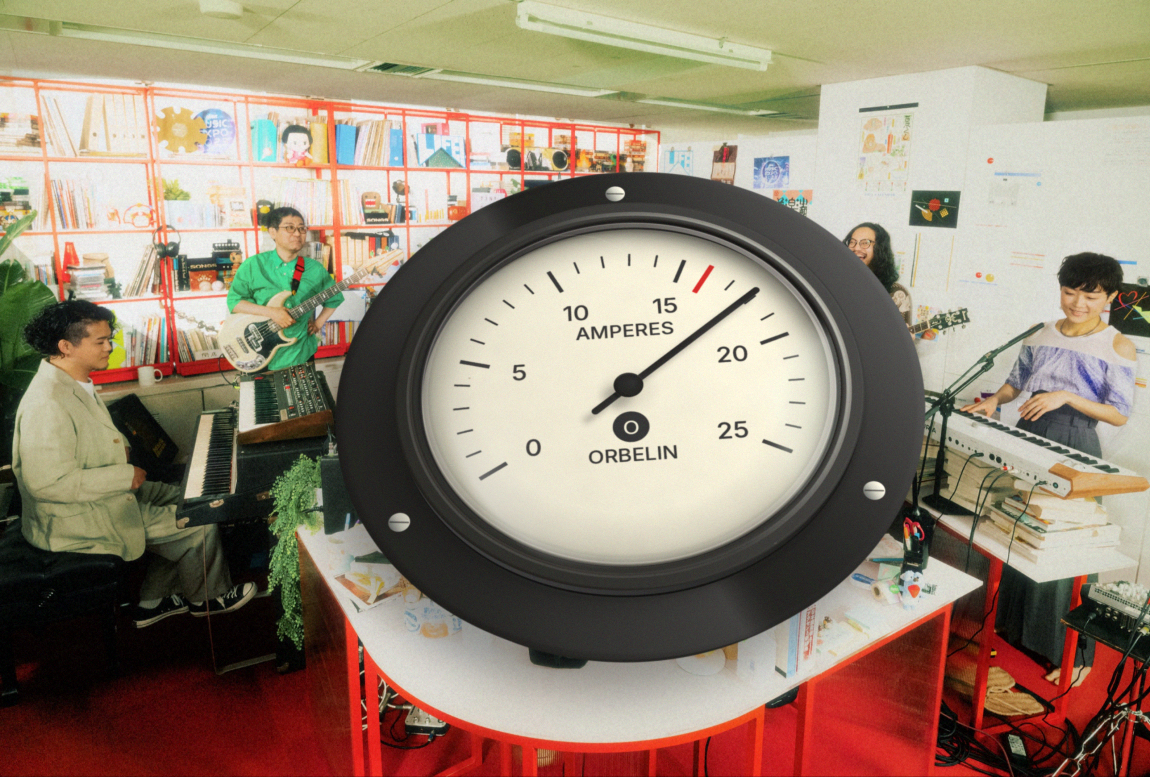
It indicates 18 A
